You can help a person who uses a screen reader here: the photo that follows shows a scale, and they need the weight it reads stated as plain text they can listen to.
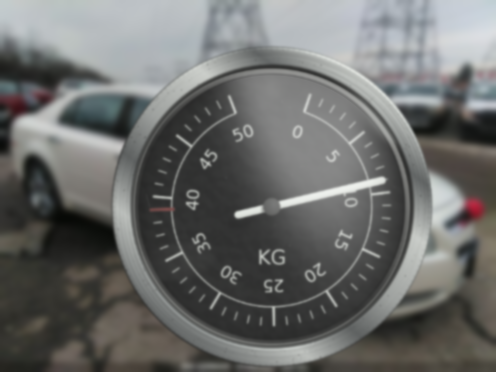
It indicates 9 kg
